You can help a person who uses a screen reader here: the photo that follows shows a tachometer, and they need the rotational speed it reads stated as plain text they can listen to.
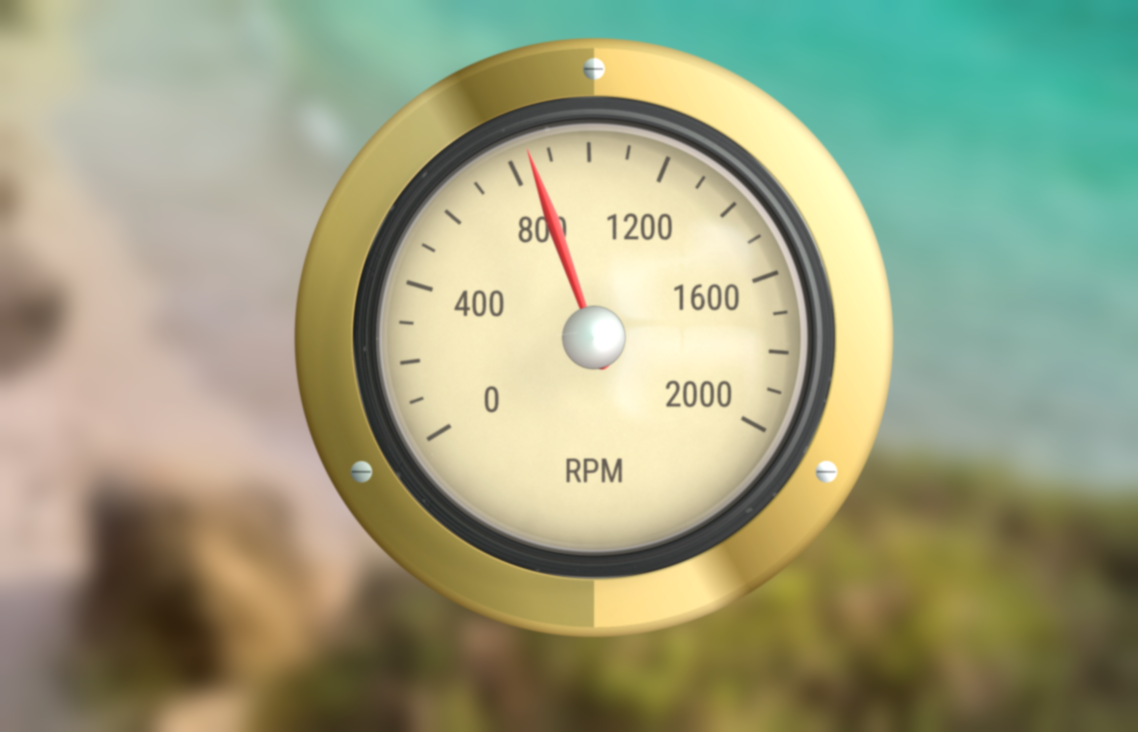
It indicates 850 rpm
